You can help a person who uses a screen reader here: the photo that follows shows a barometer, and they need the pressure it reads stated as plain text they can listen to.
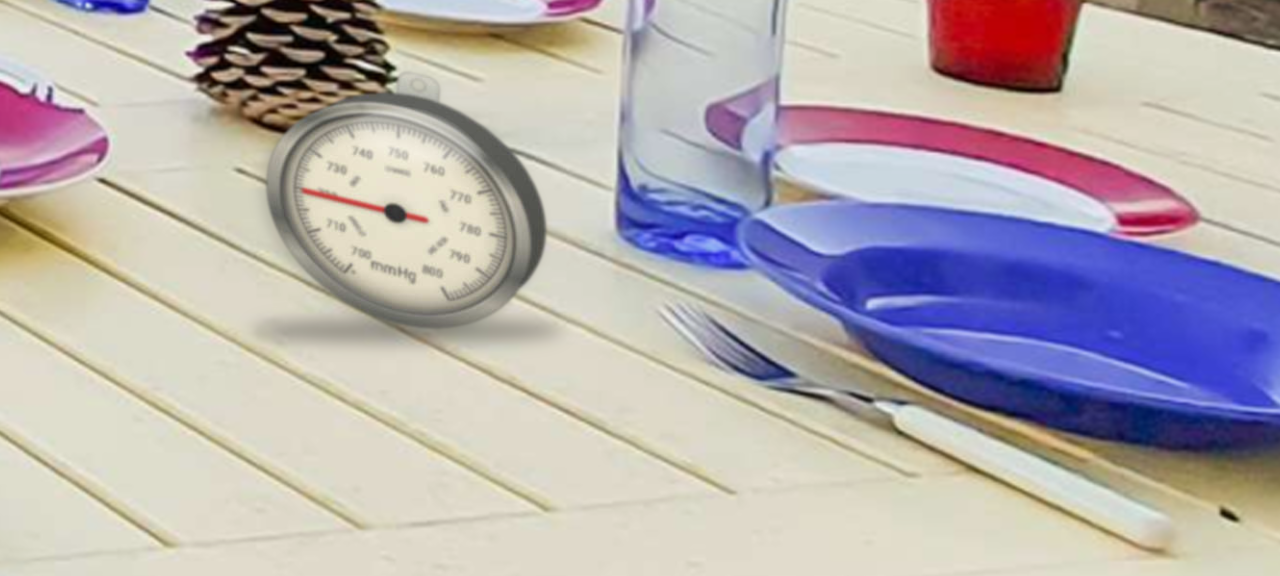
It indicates 720 mmHg
